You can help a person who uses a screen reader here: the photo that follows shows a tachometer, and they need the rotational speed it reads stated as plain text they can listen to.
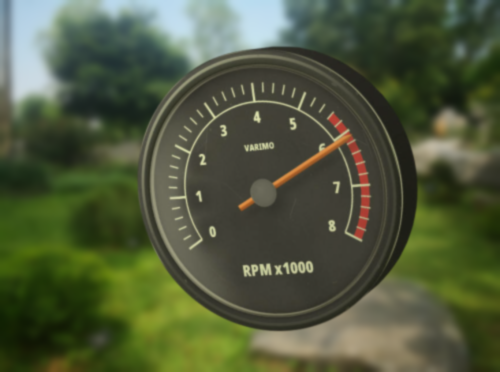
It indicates 6100 rpm
